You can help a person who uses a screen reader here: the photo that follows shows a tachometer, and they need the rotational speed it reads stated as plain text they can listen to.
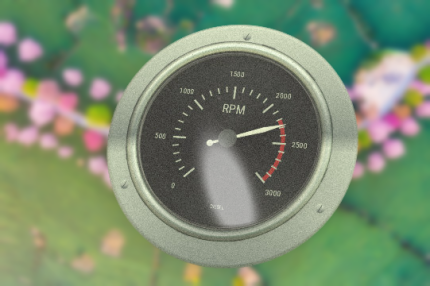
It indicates 2300 rpm
